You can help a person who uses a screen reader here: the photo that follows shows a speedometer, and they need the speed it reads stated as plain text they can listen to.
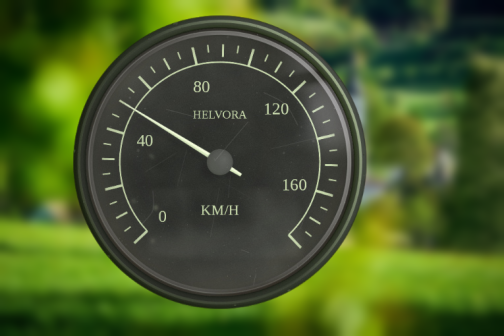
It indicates 50 km/h
